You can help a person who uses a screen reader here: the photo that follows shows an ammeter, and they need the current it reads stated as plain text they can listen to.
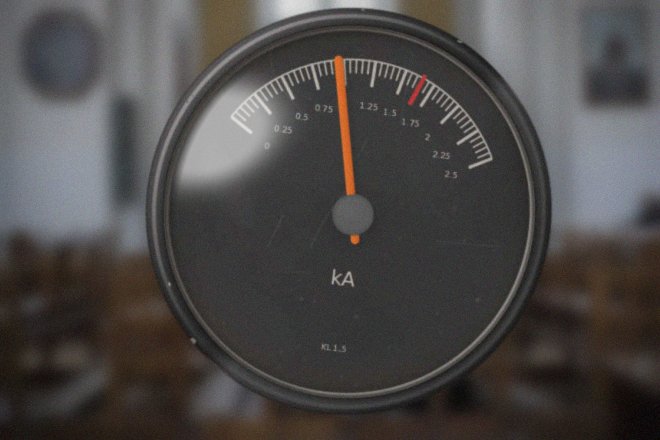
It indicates 0.95 kA
